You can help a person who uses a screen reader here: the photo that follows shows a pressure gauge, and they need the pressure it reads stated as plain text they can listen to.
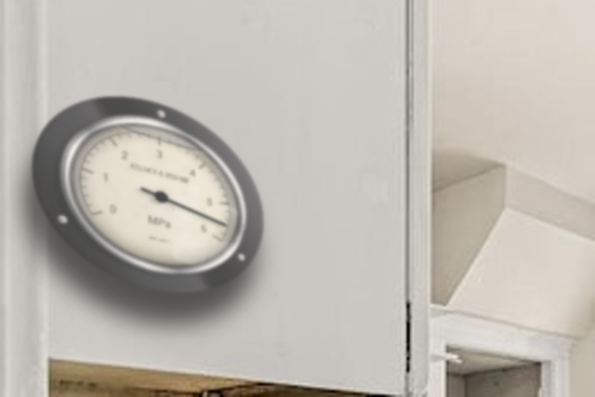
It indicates 5.6 MPa
